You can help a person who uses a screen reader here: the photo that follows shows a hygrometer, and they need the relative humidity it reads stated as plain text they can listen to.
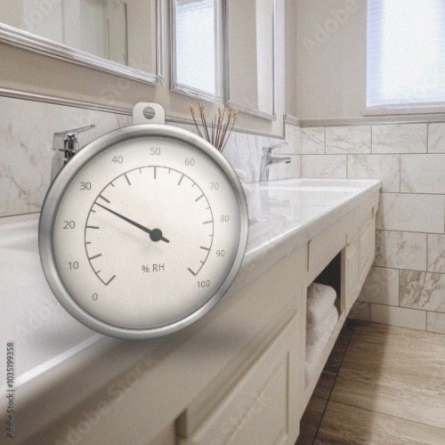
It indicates 27.5 %
